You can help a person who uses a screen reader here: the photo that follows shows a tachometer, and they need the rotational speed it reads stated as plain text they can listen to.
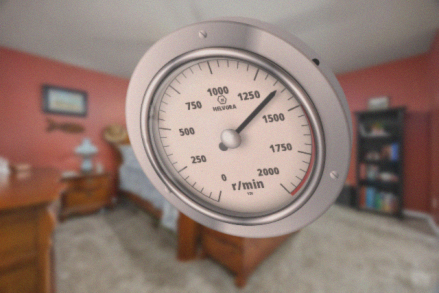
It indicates 1375 rpm
